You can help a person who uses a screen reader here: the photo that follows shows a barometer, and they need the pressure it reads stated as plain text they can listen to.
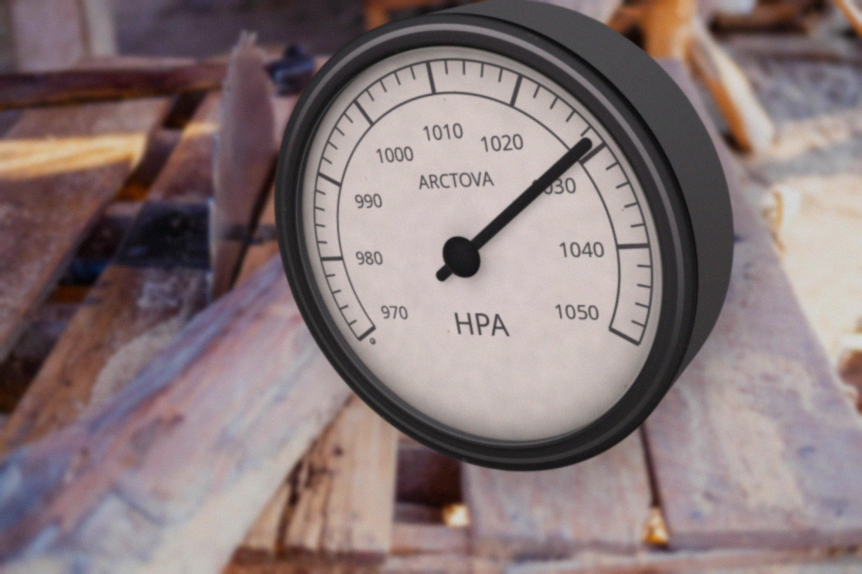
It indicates 1029 hPa
